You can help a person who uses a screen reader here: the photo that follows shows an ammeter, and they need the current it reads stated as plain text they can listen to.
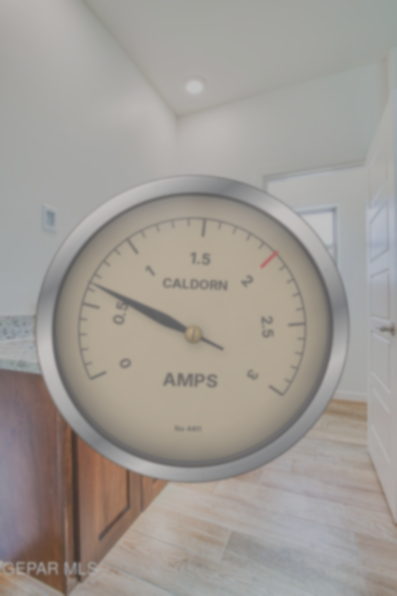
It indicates 0.65 A
